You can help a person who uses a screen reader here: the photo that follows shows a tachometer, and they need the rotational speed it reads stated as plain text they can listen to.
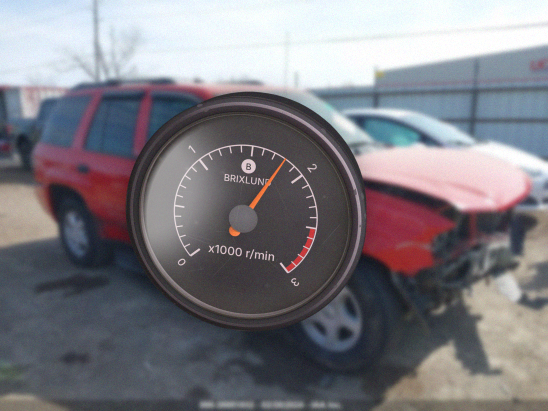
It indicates 1800 rpm
